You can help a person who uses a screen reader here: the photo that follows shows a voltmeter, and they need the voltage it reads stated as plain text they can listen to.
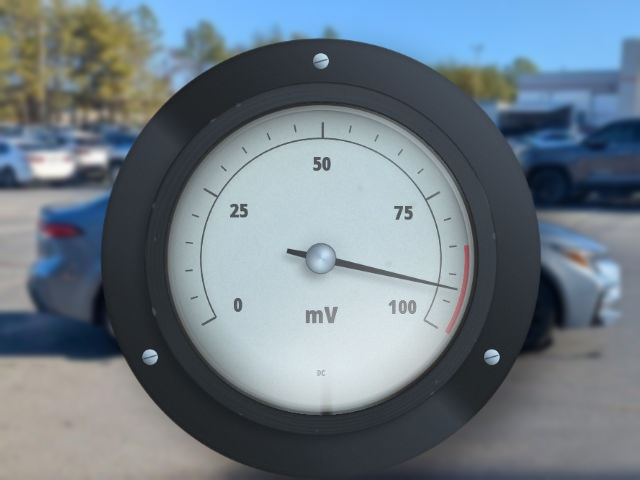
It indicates 92.5 mV
